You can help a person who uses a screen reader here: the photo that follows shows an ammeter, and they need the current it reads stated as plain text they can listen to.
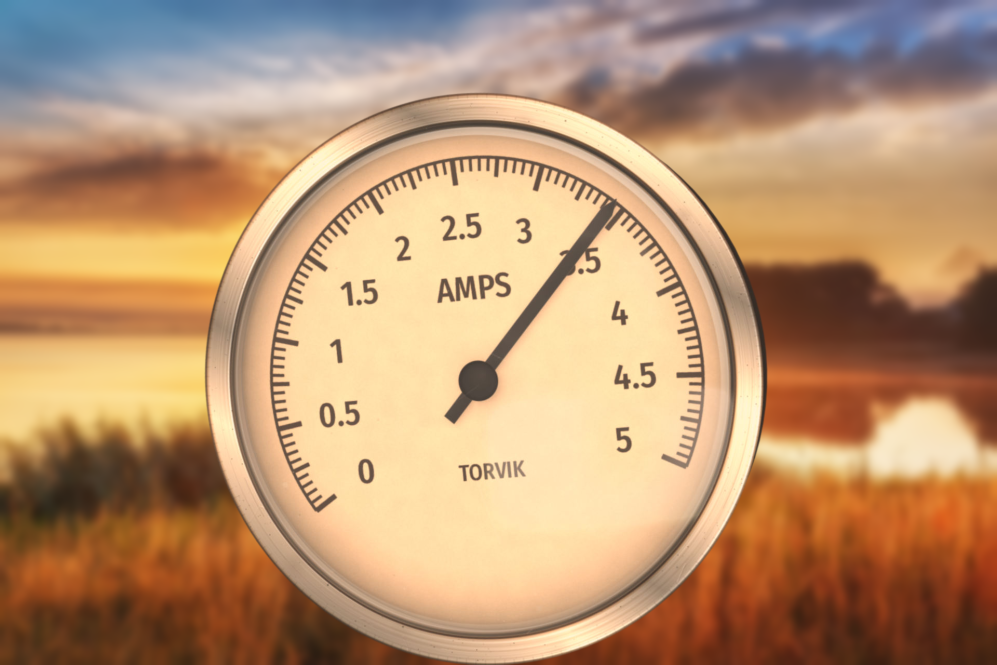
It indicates 3.45 A
